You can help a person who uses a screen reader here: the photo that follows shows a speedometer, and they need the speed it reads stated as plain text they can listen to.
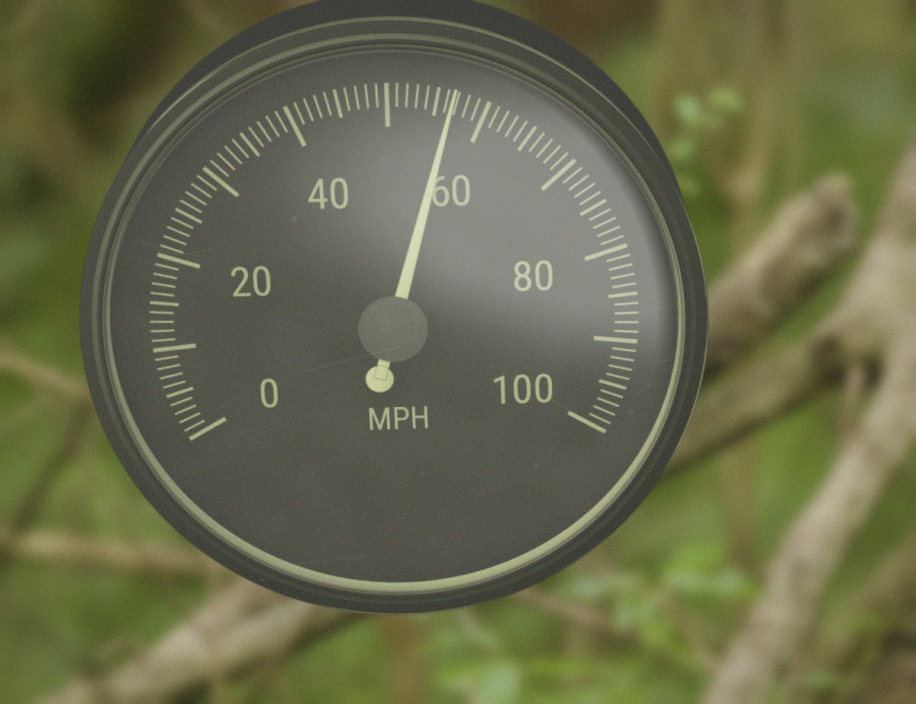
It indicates 56.5 mph
